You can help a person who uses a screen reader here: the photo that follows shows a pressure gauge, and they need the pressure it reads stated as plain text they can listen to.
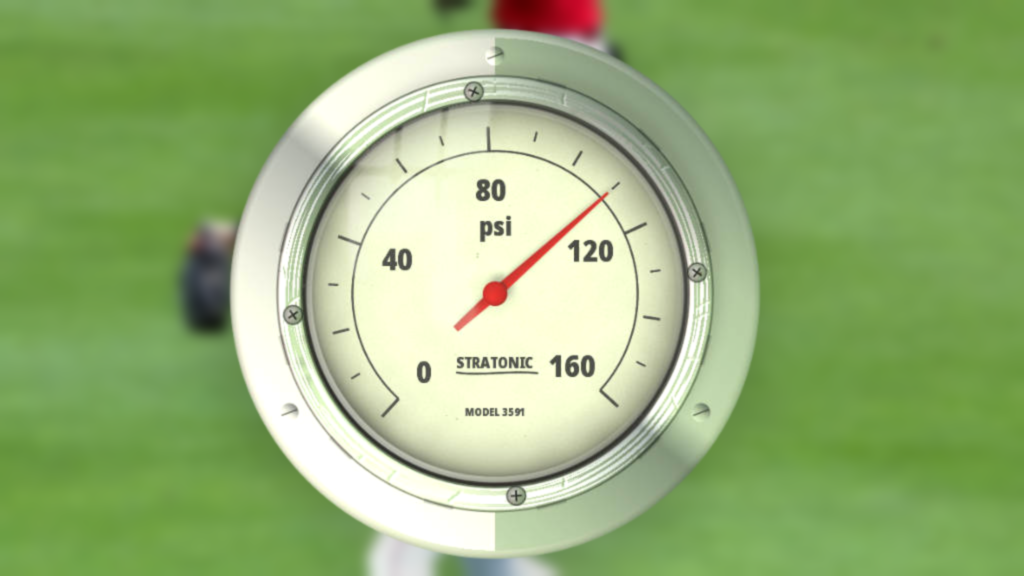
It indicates 110 psi
